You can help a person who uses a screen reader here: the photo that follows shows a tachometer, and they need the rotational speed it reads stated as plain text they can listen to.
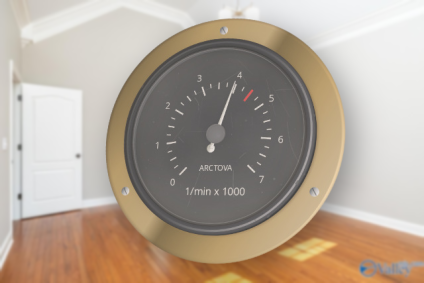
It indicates 4000 rpm
